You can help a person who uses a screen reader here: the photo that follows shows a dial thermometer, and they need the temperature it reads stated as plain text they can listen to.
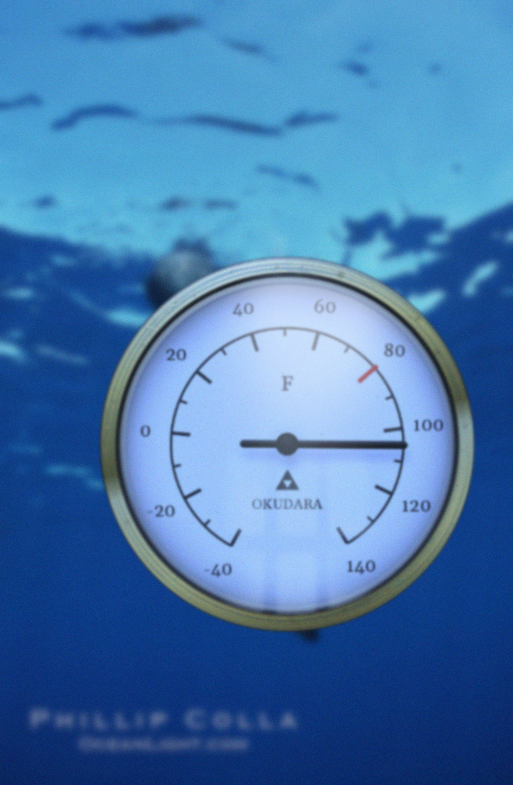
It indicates 105 °F
